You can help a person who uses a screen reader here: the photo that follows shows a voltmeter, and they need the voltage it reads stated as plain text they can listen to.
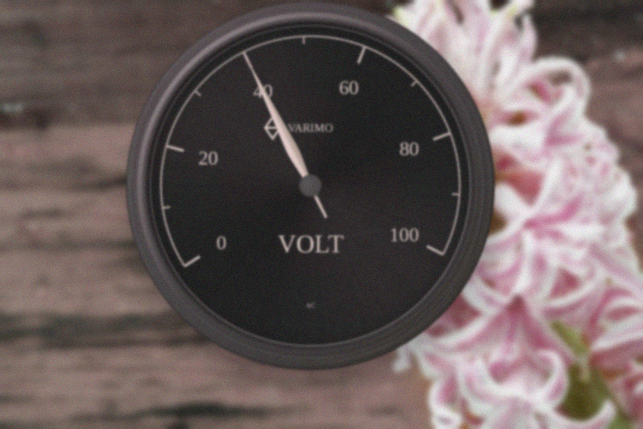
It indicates 40 V
